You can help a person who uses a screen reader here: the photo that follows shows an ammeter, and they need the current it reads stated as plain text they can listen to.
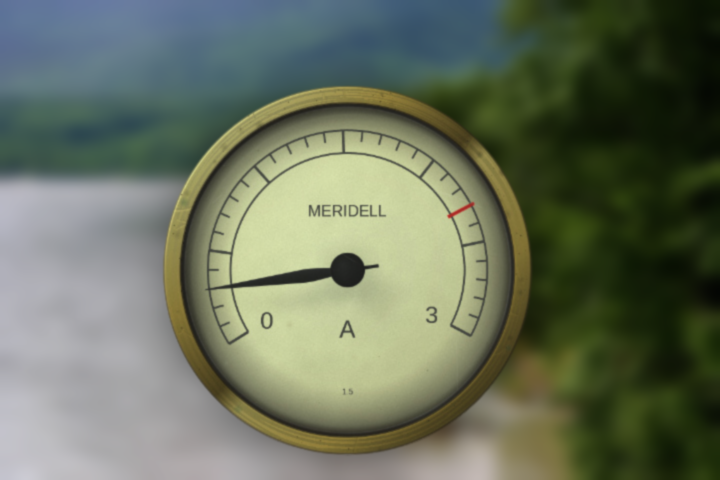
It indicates 0.3 A
